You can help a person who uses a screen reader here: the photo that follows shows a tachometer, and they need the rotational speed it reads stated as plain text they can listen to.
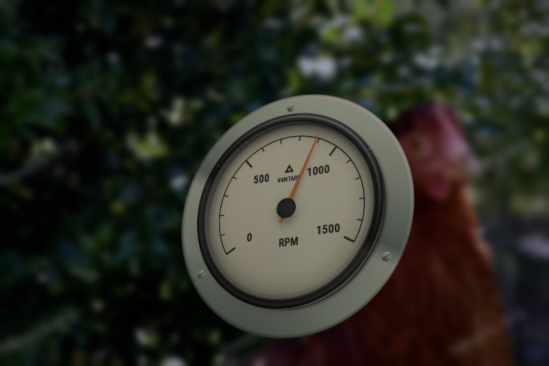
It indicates 900 rpm
